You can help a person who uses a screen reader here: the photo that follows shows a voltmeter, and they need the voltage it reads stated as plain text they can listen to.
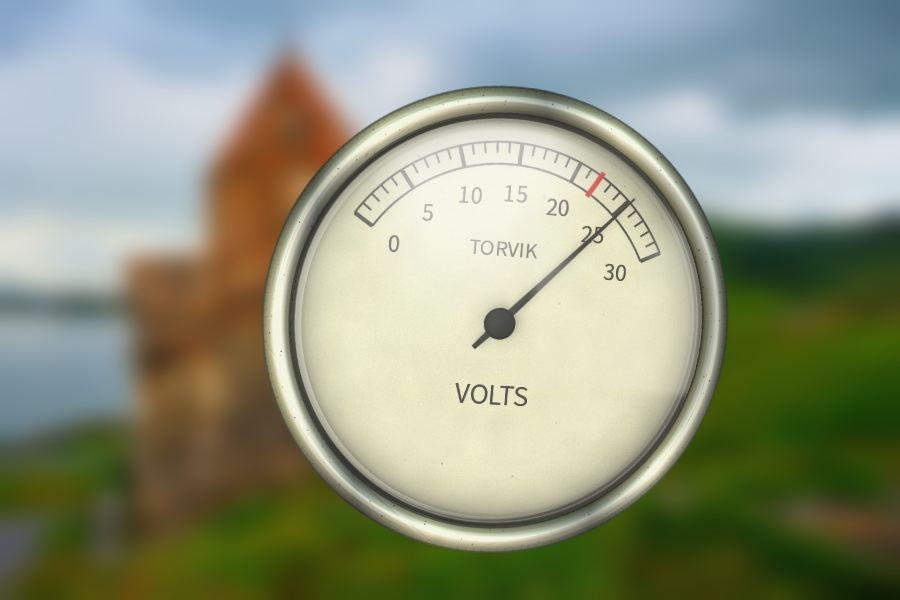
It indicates 25 V
